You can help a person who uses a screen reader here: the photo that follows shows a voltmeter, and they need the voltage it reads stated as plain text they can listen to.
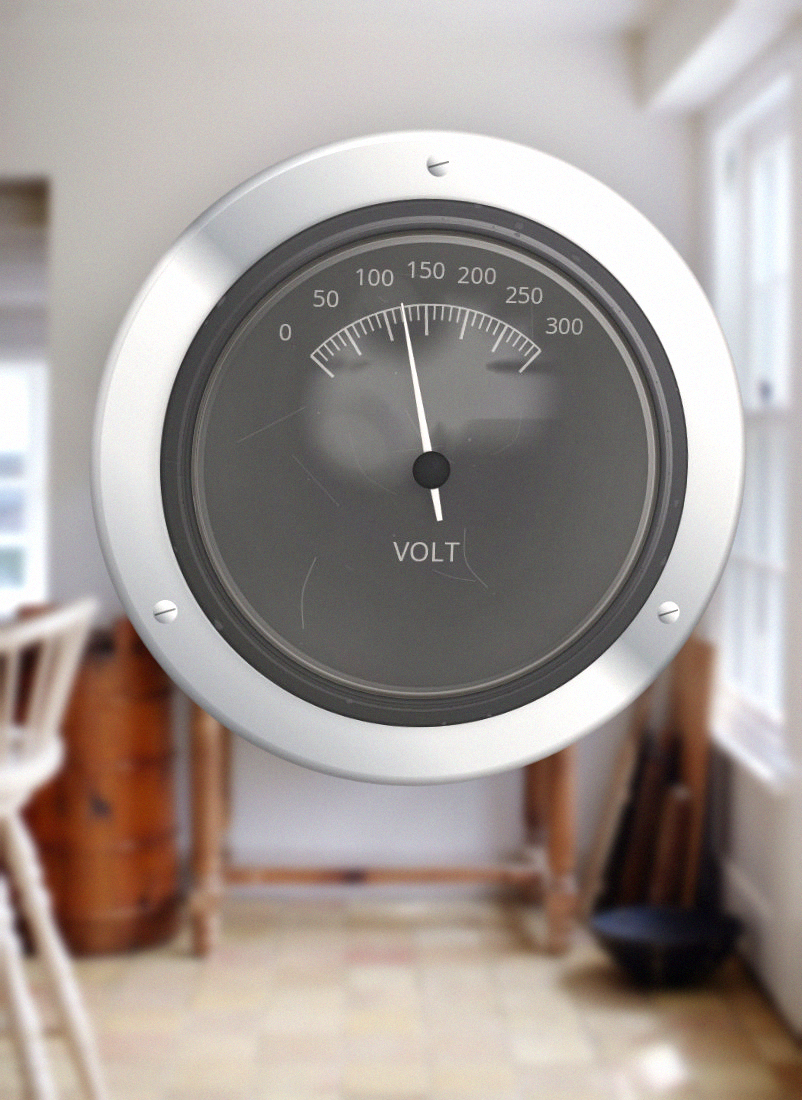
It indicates 120 V
